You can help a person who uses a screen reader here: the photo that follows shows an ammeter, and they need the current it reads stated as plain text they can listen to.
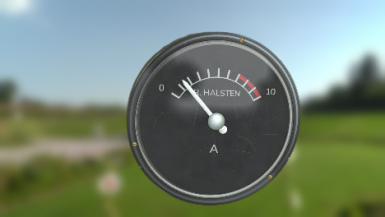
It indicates 1.5 A
